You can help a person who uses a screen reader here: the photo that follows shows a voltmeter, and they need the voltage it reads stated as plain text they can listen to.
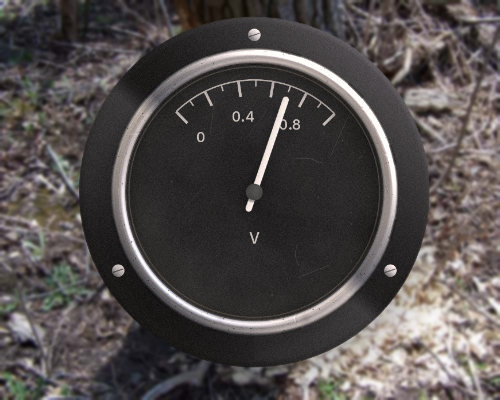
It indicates 0.7 V
